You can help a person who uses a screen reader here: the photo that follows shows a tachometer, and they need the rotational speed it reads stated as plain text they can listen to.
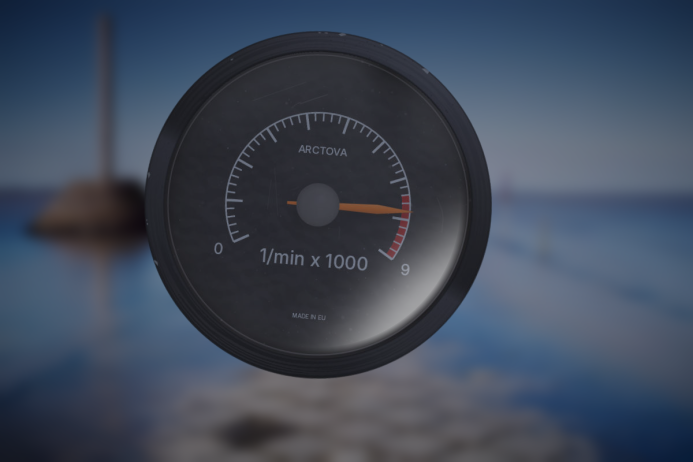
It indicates 7800 rpm
